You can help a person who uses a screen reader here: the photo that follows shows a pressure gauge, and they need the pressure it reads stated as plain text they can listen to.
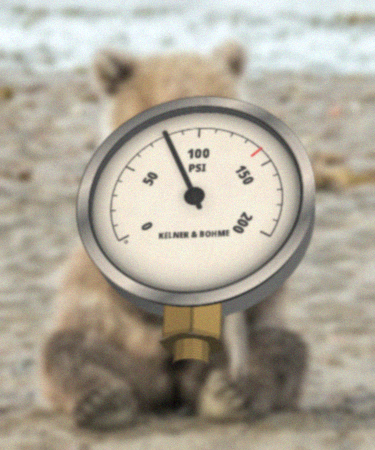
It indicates 80 psi
